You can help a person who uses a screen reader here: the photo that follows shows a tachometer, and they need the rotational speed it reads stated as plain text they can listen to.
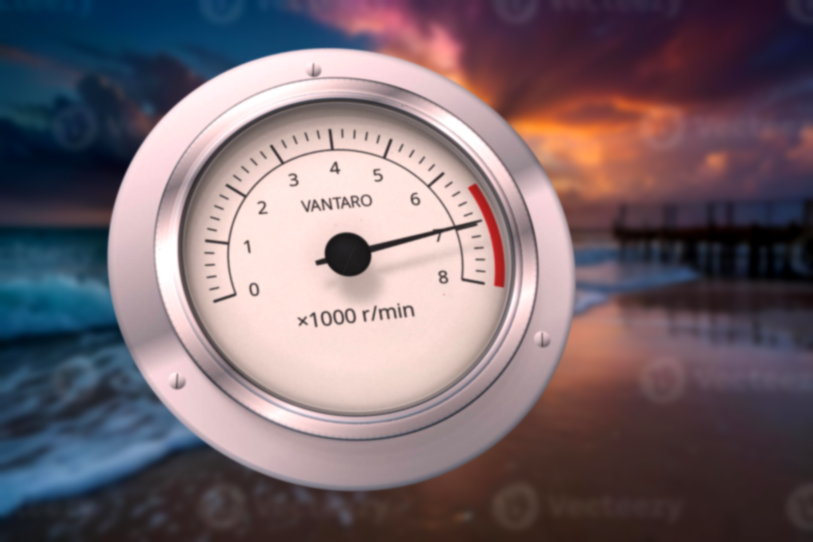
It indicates 7000 rpm
